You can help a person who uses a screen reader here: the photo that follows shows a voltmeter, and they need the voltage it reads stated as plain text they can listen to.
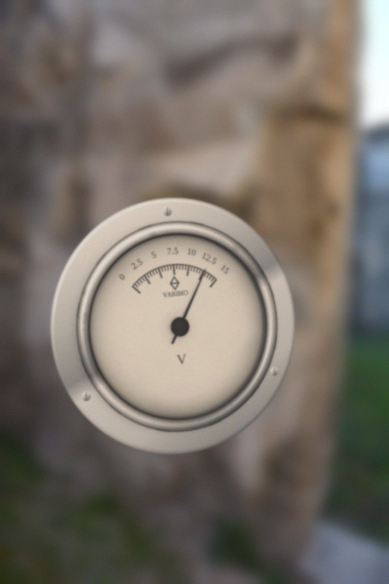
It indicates 12.5 V
